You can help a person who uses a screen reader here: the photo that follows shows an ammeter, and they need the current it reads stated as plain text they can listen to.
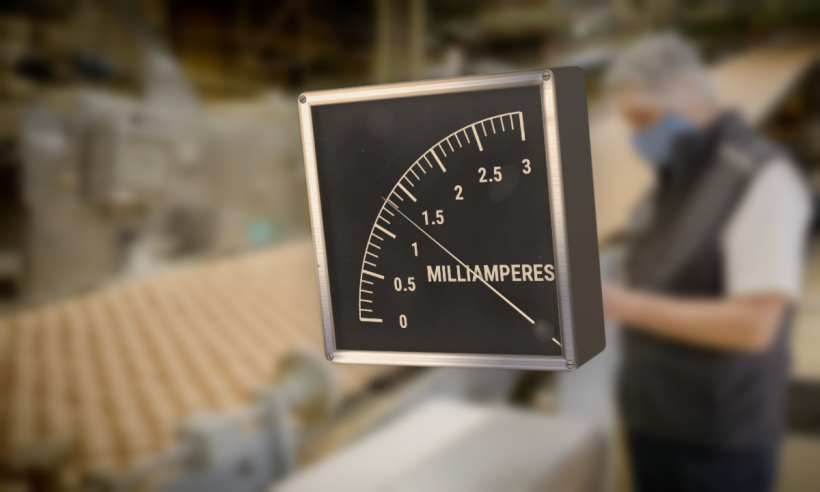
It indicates 1.3 mA
